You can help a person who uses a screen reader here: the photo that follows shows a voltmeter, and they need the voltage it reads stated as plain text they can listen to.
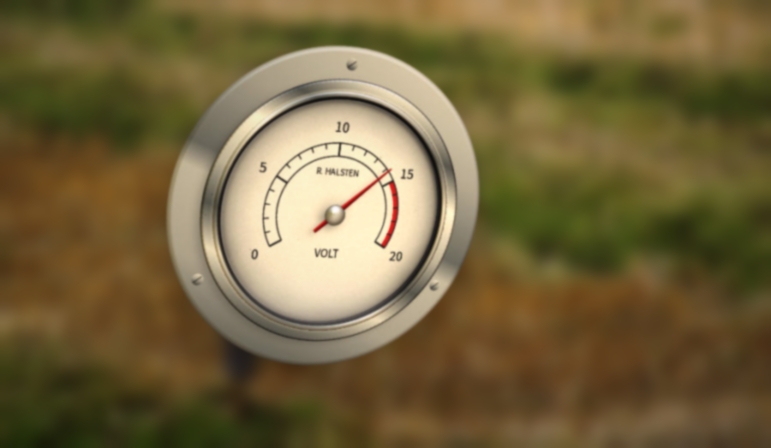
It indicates 14 V
